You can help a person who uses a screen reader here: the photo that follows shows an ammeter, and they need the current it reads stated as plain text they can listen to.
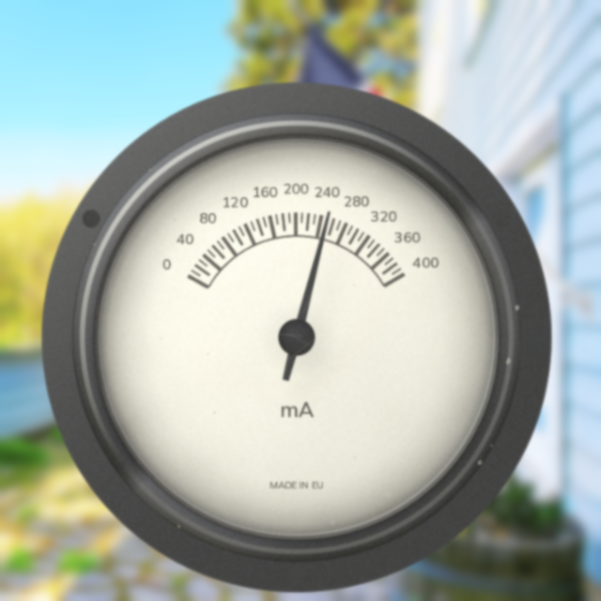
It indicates 250 mA
